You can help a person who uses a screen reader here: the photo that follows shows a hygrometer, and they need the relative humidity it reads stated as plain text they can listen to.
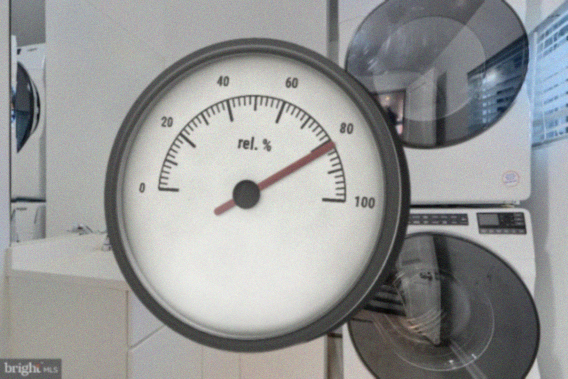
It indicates 82 %
